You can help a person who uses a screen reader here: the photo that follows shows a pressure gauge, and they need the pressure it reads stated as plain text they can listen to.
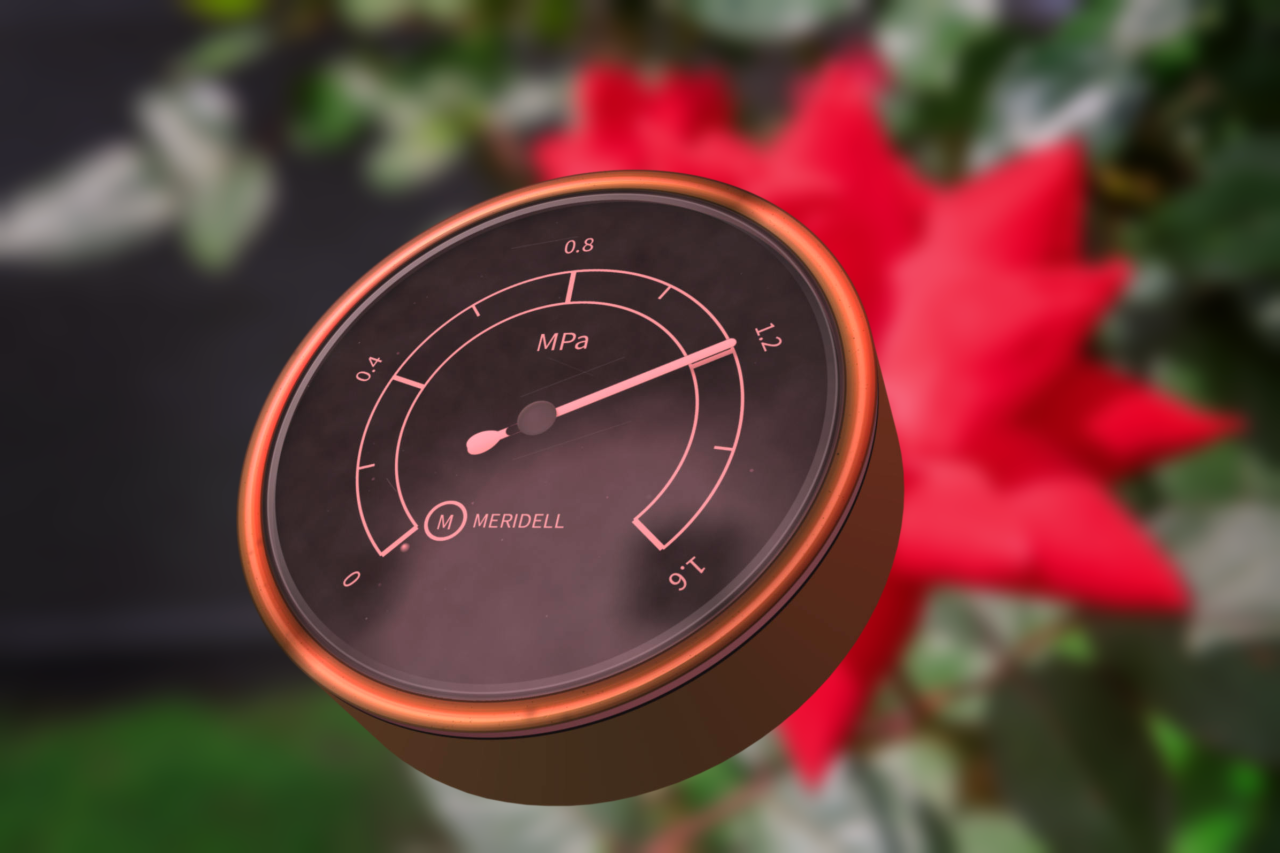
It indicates 1.2 MPa
